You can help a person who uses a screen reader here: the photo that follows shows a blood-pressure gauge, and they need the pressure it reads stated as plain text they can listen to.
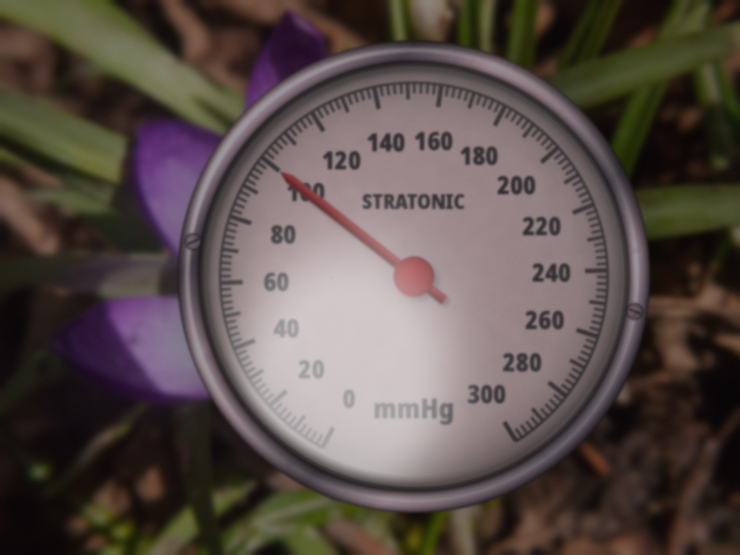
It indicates 100 mmHg
